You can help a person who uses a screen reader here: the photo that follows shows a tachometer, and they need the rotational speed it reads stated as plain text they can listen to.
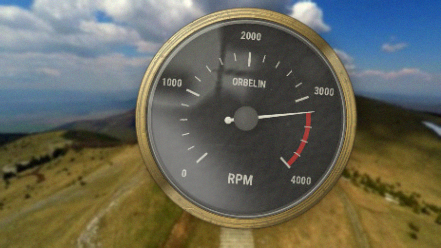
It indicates 3200 rpm
